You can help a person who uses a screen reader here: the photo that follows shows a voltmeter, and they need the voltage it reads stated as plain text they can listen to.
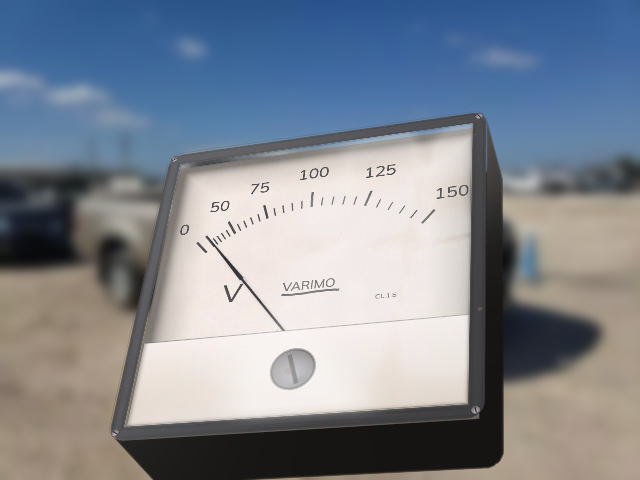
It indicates 25 V
